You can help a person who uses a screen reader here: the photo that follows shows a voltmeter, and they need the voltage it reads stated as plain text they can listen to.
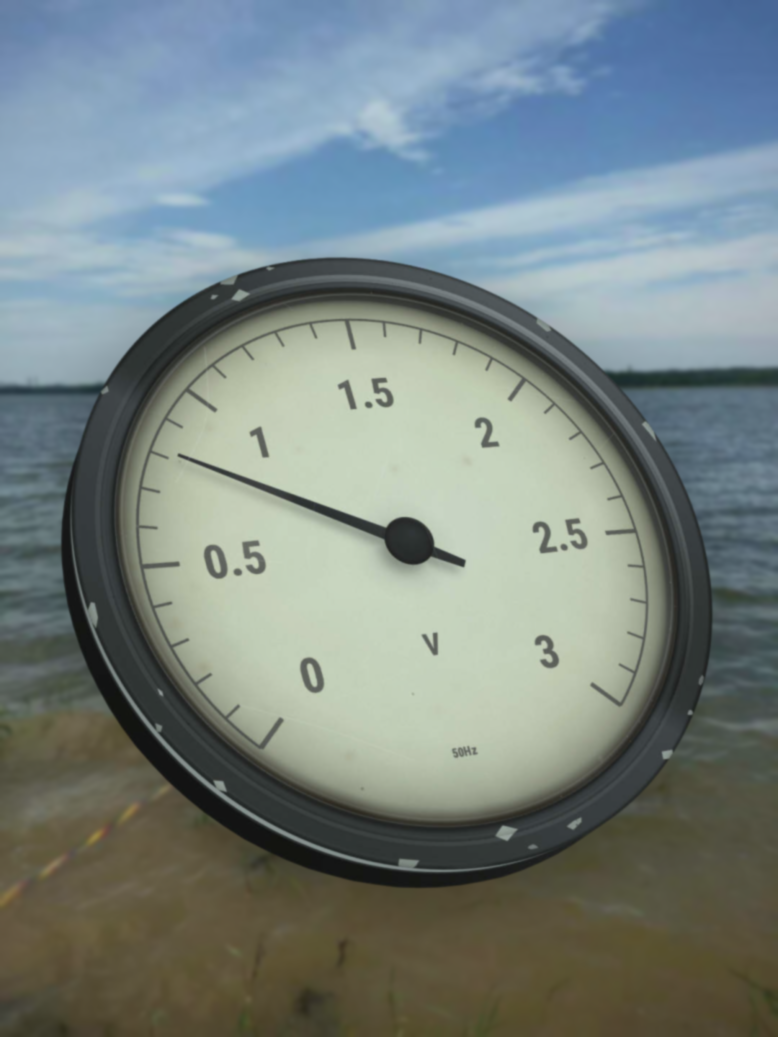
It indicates 0.8 V
